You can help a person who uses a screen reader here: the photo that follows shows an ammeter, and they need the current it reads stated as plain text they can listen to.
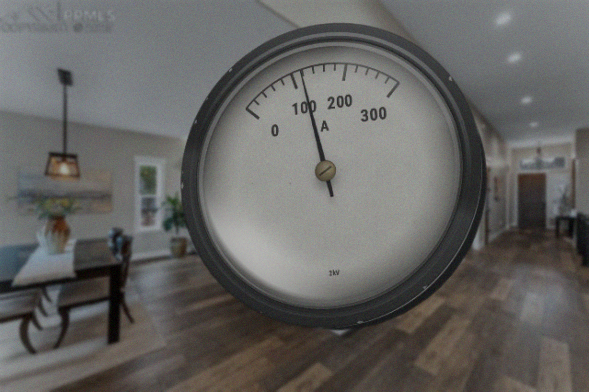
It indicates 120 A
